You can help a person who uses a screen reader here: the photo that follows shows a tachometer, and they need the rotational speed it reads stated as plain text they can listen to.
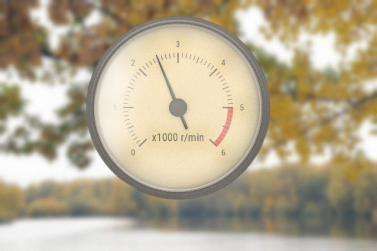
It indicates 2500 rpm
